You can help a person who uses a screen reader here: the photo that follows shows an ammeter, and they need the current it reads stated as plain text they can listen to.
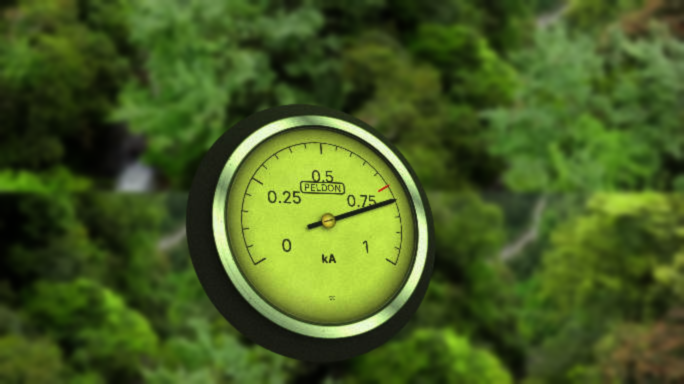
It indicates 0.8 kA
